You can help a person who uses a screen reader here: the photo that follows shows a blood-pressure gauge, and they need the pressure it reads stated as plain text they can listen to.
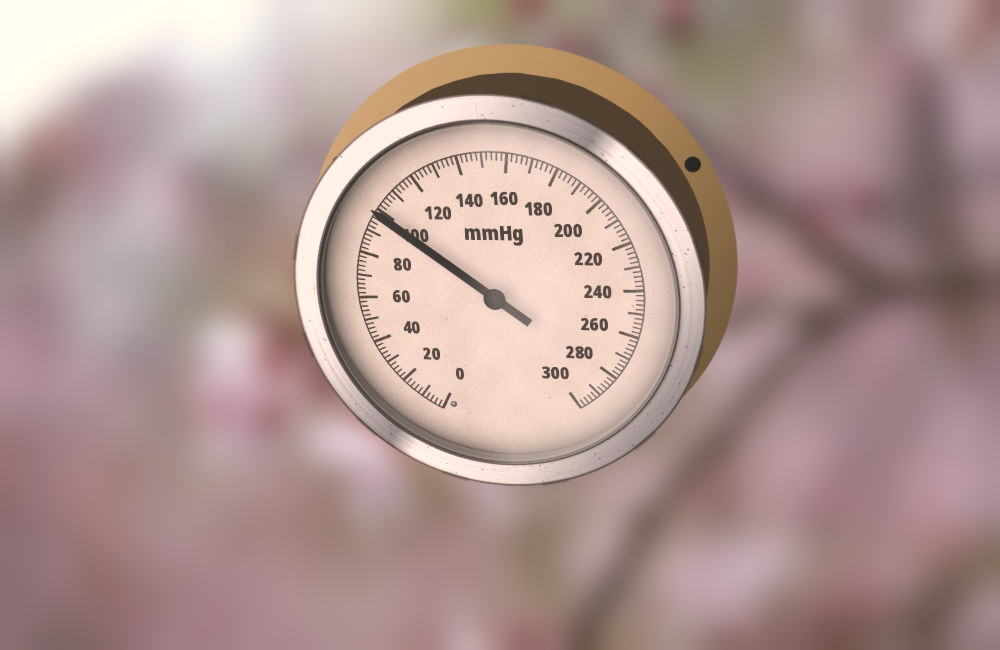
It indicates 100 mmHg
